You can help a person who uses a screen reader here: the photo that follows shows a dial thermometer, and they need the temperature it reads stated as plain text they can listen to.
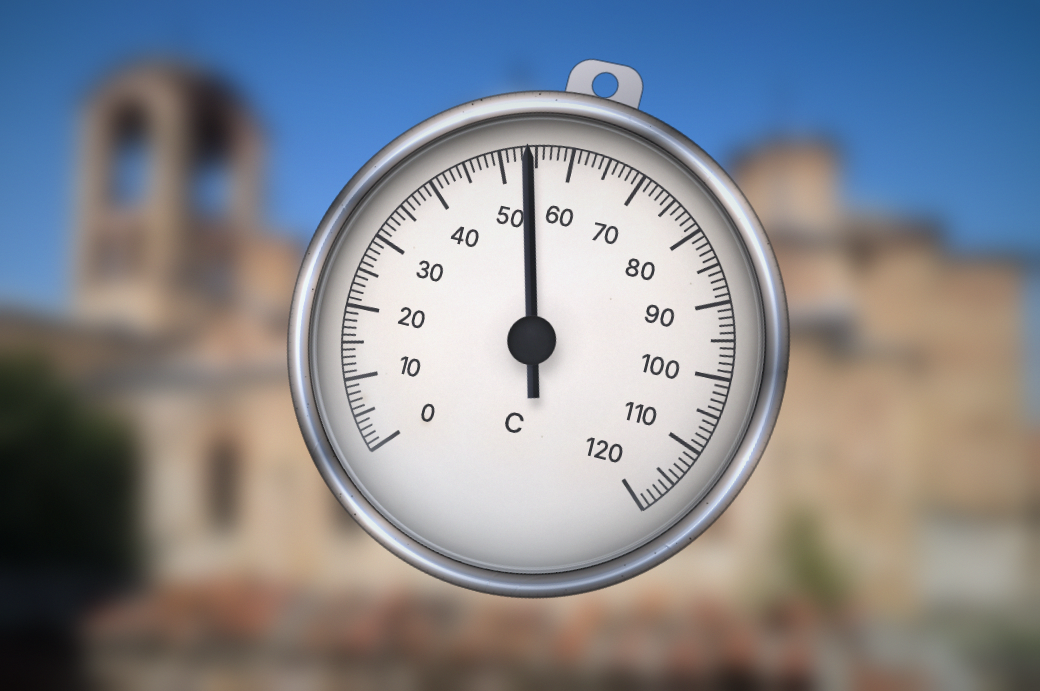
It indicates 54 °C
